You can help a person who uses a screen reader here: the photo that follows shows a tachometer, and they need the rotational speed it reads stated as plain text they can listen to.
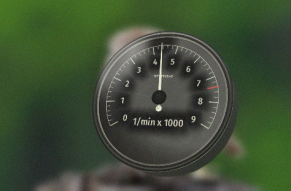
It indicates 4400 rpm
